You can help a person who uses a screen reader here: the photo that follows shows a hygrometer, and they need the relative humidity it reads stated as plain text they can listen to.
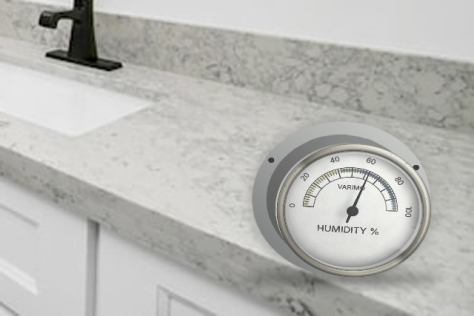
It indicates 60 %
